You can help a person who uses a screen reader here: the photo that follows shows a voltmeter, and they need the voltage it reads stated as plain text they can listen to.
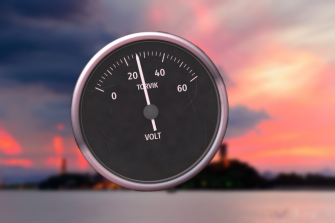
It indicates 26 V
